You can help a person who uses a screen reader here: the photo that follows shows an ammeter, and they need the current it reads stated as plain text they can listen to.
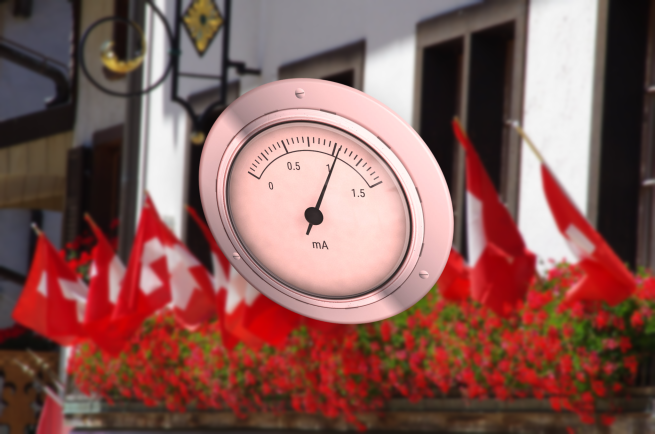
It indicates 1.05 mA
